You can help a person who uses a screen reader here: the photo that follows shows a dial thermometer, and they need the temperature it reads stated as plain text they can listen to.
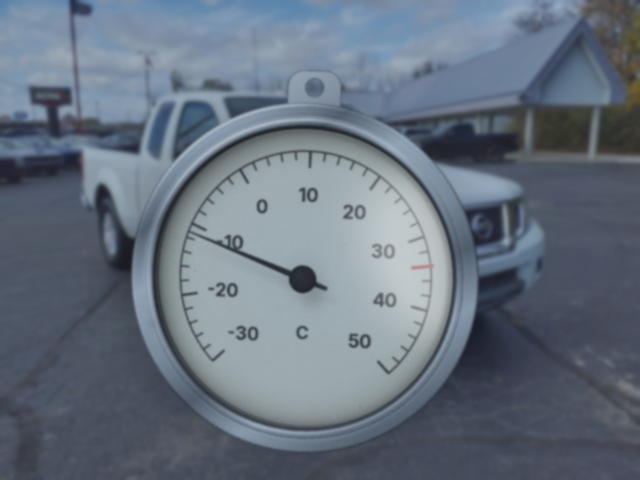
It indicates -11 °C
